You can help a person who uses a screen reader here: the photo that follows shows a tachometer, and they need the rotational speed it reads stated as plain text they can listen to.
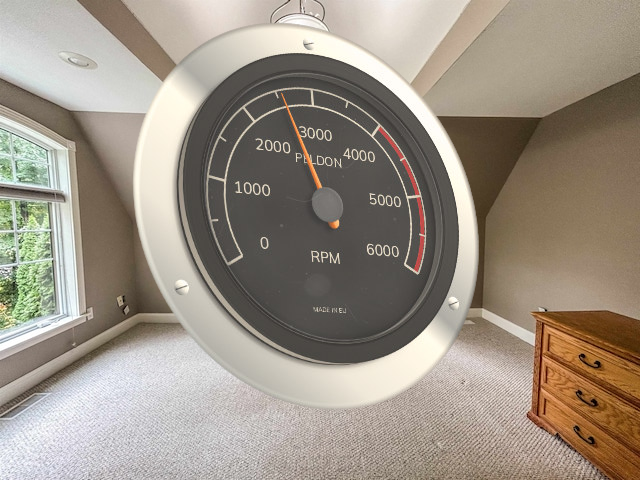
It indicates 2500 rpm
